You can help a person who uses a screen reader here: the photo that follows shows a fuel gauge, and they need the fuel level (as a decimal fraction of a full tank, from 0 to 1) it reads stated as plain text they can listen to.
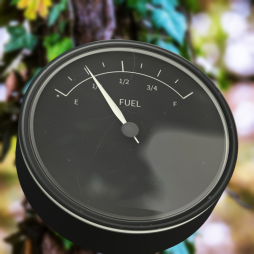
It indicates 0.25
